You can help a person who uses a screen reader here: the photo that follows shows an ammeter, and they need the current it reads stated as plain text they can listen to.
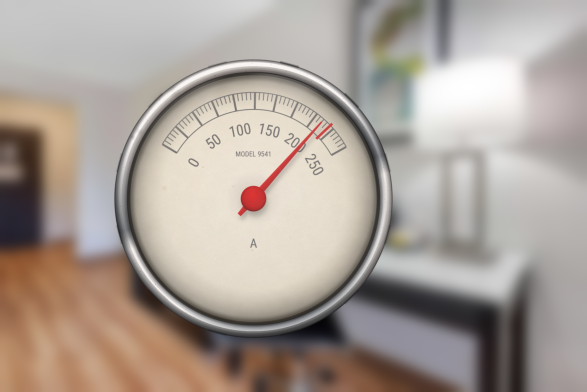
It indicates 210 A
